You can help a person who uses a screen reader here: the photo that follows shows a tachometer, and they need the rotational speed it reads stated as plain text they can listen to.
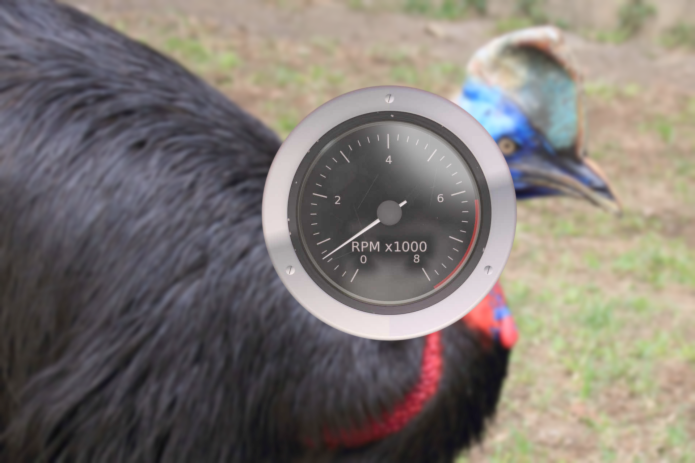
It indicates 700 rpm
